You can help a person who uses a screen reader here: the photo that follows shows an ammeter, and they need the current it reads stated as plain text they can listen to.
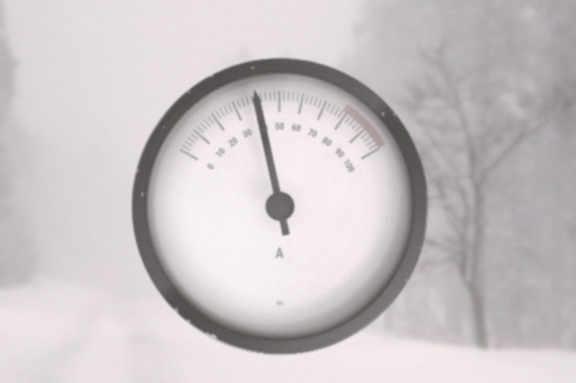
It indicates 40 A
